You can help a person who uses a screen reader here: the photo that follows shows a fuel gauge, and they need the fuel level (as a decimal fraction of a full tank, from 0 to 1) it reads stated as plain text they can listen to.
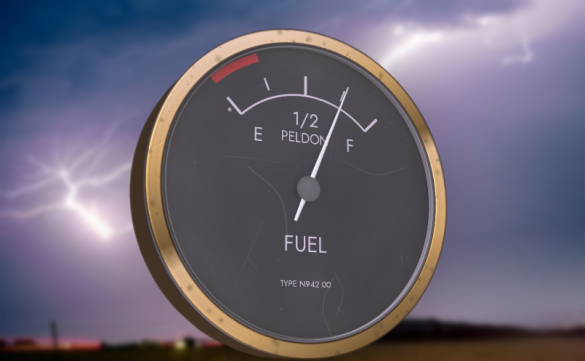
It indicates 0.75
